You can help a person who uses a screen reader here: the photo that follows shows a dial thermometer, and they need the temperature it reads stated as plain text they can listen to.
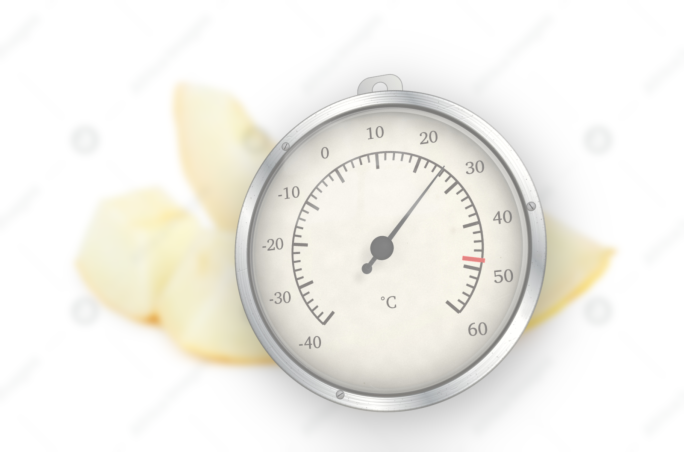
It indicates 26 °C
